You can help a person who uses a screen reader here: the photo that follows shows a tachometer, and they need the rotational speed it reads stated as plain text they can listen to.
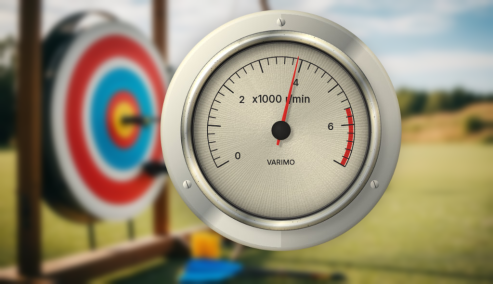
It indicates 3900 rpm
